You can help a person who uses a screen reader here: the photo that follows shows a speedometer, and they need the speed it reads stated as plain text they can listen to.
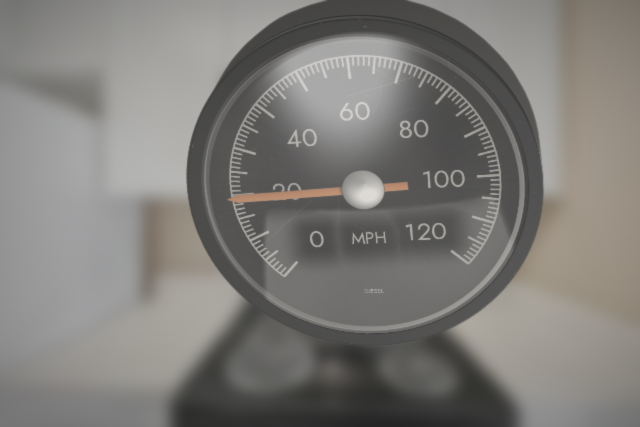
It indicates 20 mph
